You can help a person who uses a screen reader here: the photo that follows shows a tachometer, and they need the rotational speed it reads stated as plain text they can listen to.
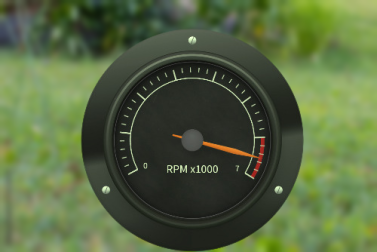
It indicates 6500 rpm
